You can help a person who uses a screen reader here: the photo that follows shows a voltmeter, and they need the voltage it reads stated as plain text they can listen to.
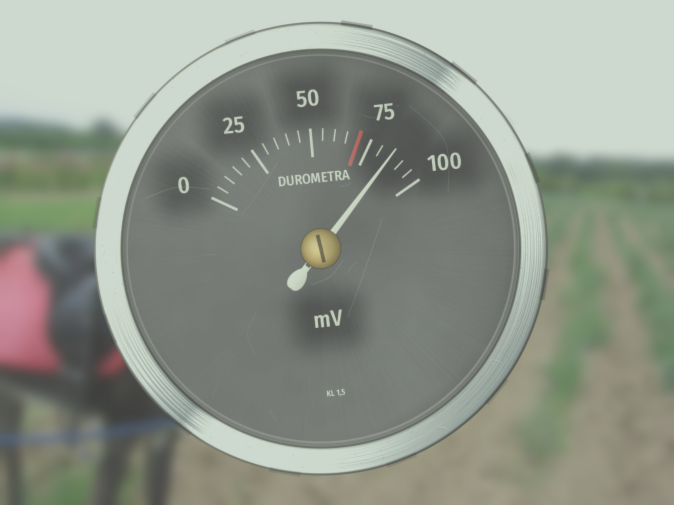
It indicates 85 mV
